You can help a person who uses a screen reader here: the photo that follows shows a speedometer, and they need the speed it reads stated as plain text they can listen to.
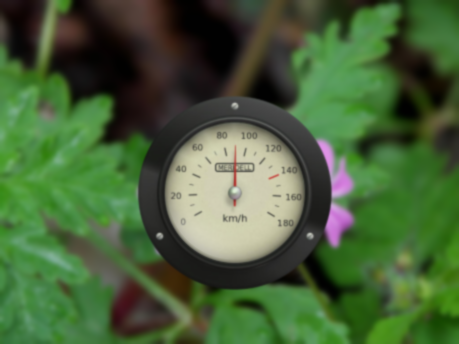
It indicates 90 km/h
